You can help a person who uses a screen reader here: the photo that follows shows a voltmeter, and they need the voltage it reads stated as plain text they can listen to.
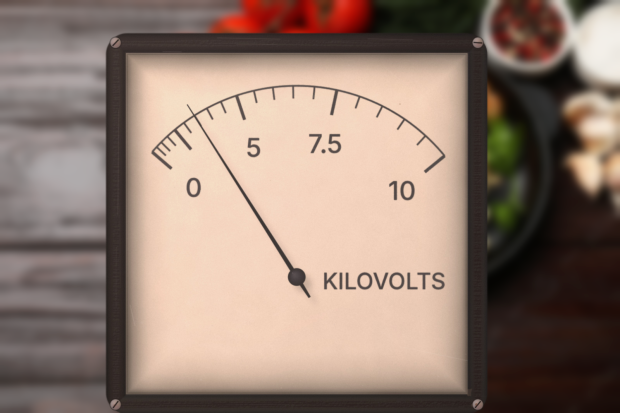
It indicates 3.5 kV
